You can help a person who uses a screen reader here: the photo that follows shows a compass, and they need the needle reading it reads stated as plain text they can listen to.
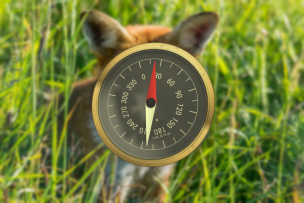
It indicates 22.5 °
